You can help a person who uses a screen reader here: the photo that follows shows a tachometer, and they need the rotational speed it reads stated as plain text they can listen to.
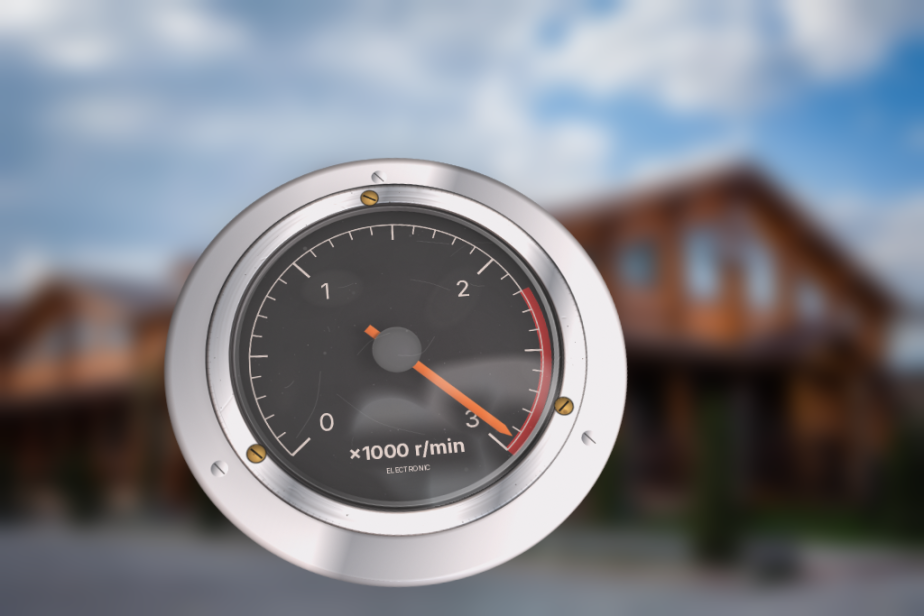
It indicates 2950 rpm
